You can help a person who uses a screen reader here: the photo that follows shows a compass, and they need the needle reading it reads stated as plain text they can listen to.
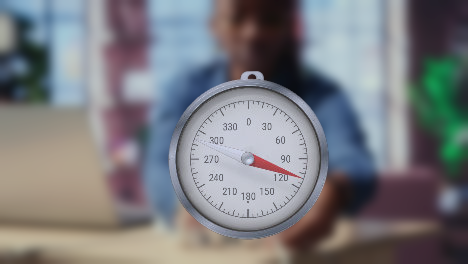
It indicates 110 °
